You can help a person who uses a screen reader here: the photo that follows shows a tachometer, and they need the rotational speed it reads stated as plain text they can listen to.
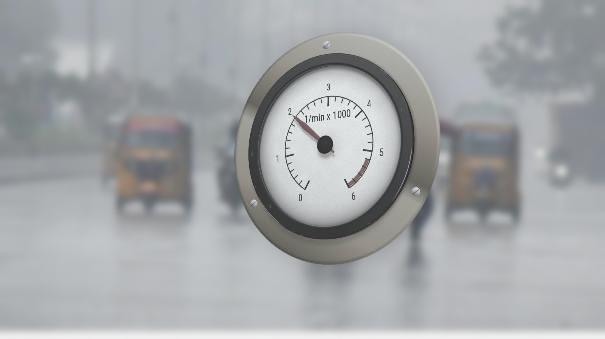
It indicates 2000 rpm
